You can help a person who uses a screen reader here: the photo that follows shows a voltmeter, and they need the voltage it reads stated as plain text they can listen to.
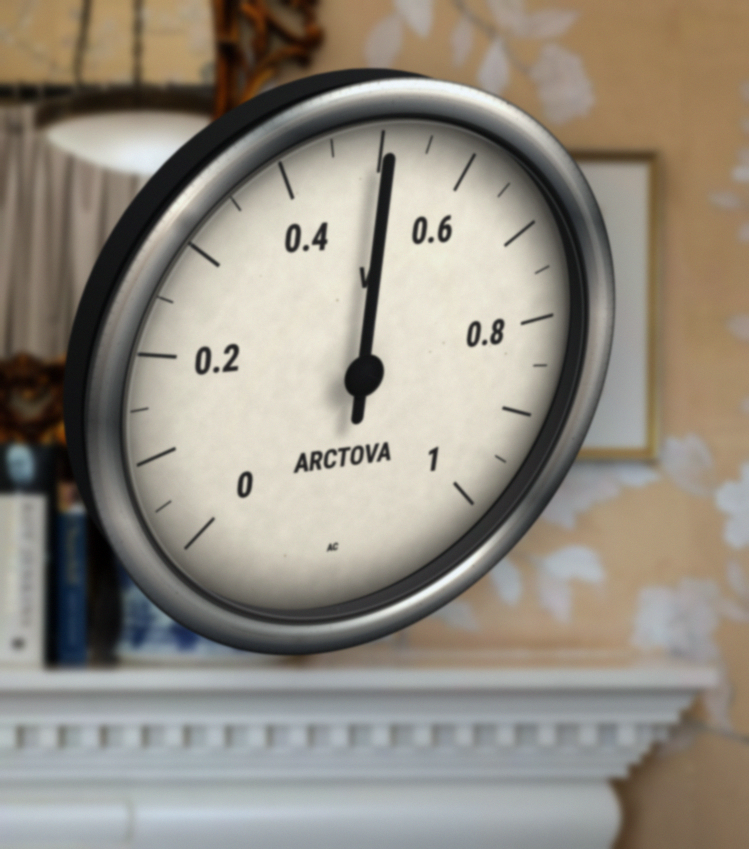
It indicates 0.5 V
